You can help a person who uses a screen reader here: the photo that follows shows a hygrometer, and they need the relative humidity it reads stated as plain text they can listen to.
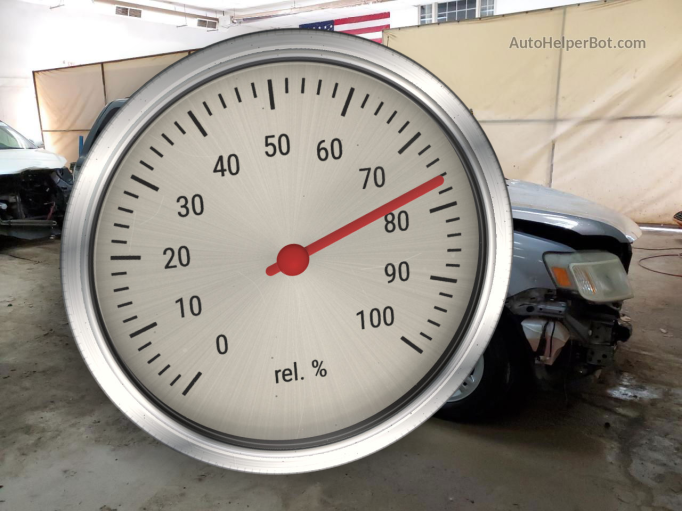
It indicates 76 %
